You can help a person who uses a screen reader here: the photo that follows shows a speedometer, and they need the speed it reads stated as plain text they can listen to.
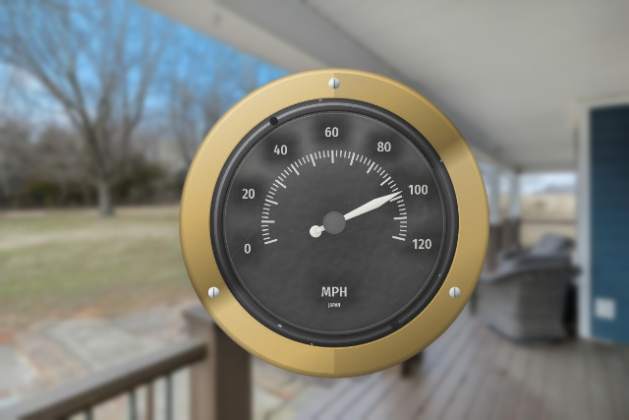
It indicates 98 mph
